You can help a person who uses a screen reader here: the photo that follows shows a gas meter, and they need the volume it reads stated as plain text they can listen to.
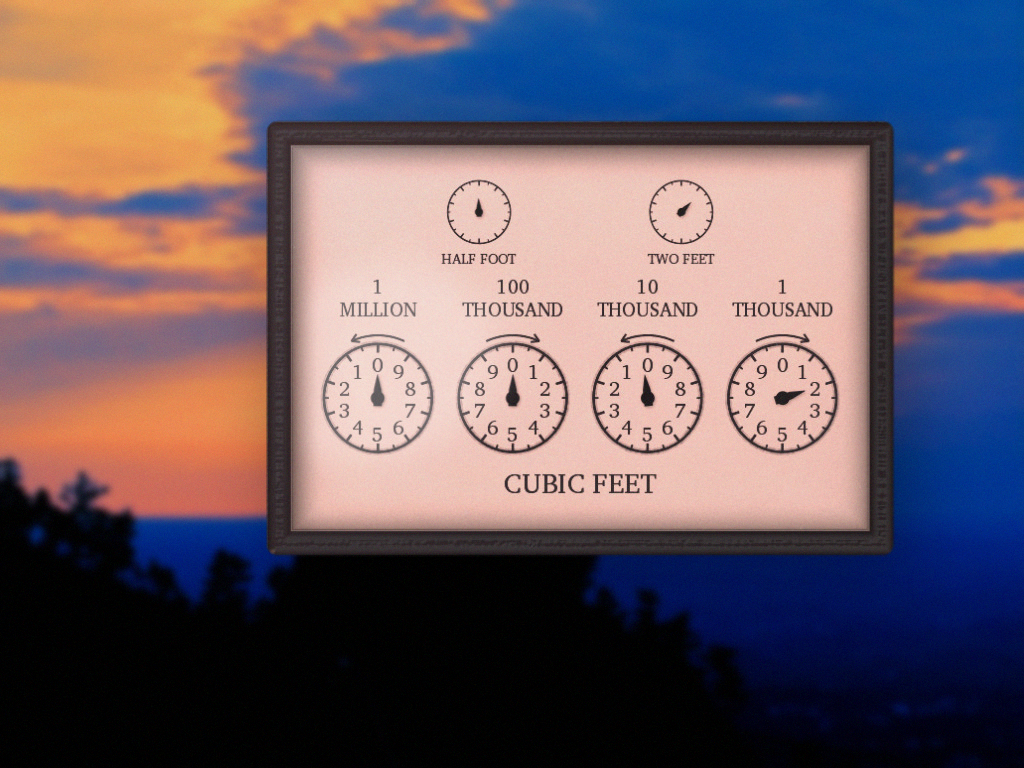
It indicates 200 ft³
